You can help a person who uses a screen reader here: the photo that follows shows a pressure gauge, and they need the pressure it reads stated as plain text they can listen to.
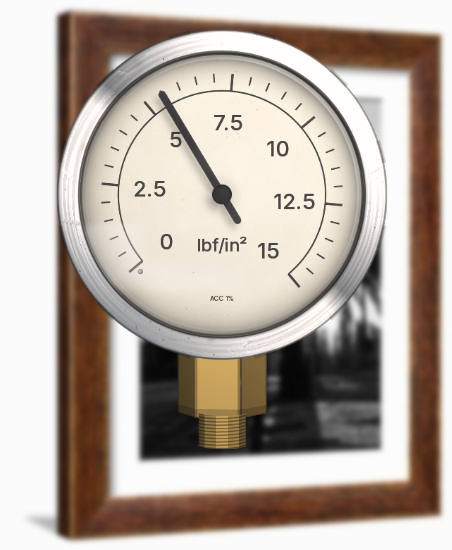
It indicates 5.5 psi
